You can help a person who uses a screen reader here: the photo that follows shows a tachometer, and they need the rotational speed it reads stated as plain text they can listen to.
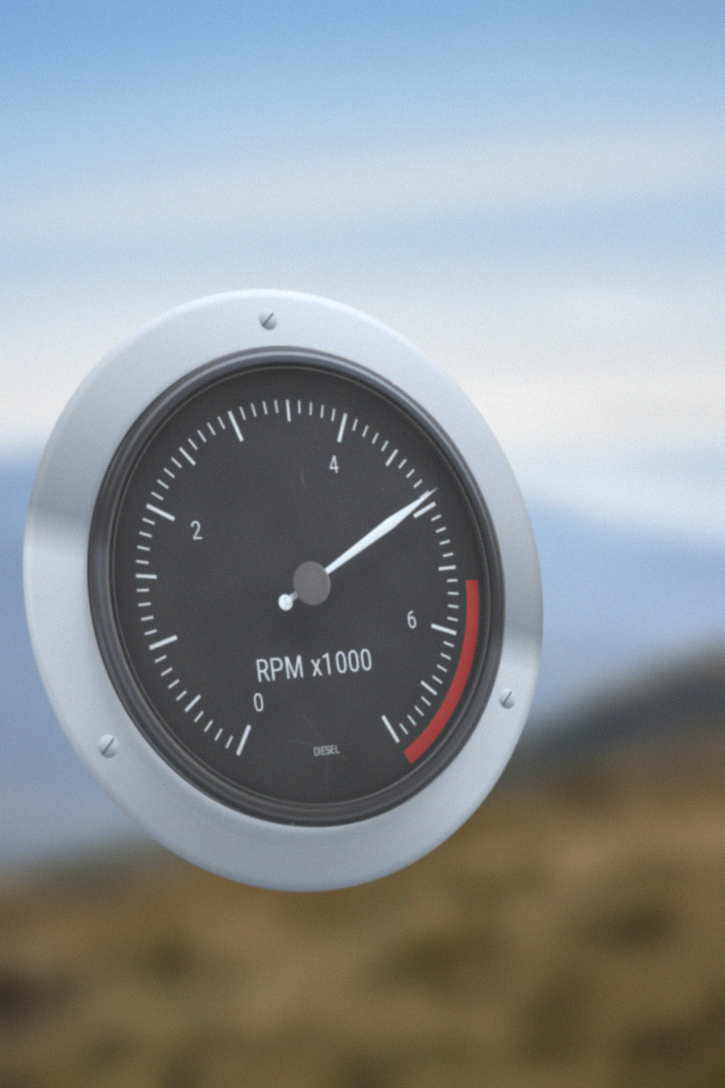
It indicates 4900 rpm
